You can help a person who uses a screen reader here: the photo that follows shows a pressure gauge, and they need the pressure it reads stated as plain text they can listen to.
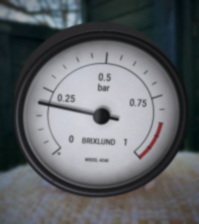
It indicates 0.2 bar
